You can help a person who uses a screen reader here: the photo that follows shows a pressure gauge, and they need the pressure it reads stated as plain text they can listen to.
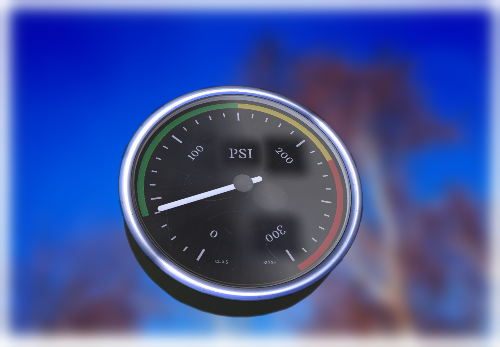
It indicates 40 psi
